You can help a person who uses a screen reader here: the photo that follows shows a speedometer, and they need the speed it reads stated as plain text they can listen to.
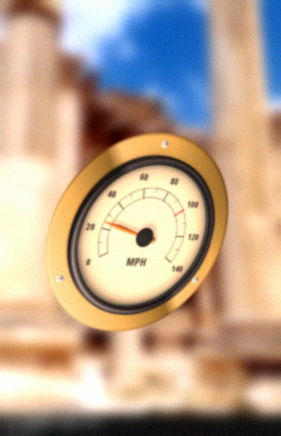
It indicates 25 mph
